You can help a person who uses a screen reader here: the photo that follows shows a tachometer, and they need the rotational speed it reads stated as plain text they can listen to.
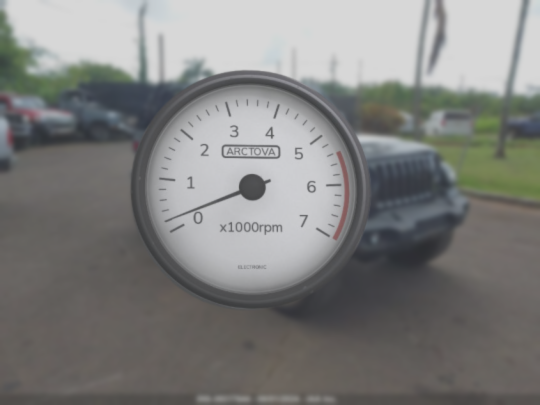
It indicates 200 rpm
